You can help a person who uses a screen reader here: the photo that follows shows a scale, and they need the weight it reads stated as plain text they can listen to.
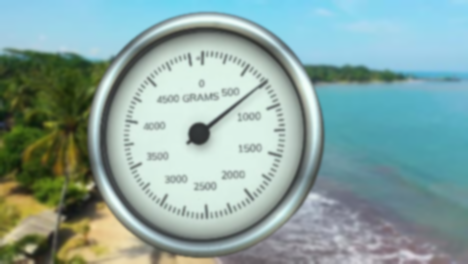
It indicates 750 g
